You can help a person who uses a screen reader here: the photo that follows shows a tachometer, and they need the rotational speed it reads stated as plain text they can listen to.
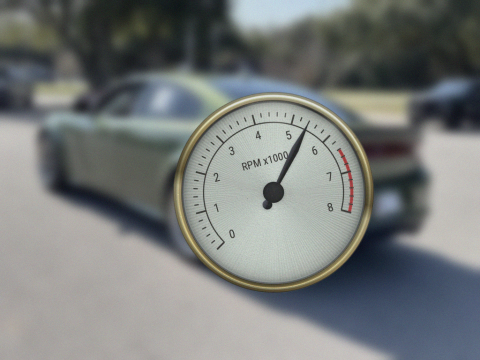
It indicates 5400 rpm
